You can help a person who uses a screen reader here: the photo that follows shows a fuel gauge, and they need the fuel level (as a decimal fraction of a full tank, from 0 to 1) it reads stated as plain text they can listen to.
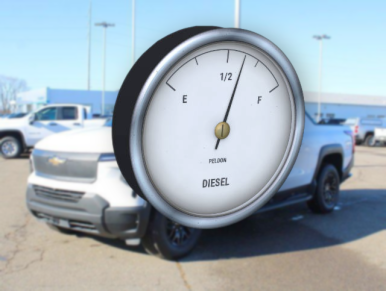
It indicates 0.625
